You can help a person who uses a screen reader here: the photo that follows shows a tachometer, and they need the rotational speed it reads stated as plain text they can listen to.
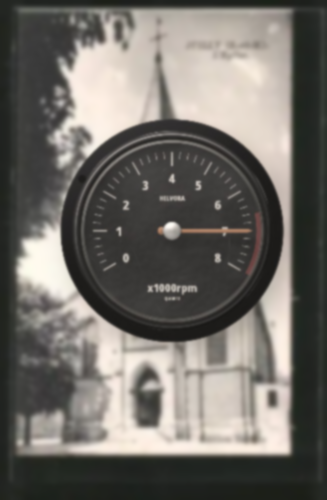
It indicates 7000 rpm
